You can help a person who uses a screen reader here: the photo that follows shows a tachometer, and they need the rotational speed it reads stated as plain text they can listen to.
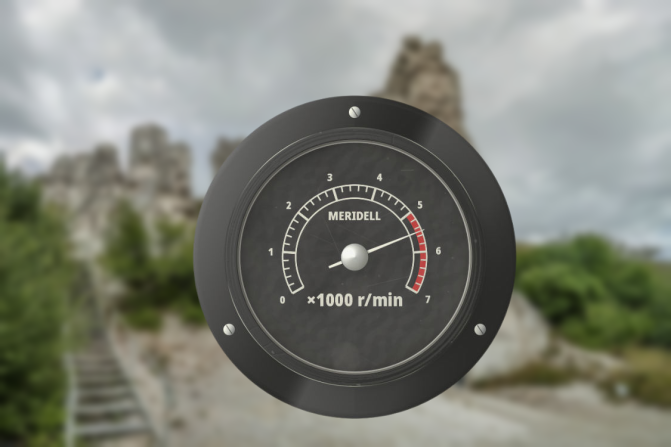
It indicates 5500 rpm
